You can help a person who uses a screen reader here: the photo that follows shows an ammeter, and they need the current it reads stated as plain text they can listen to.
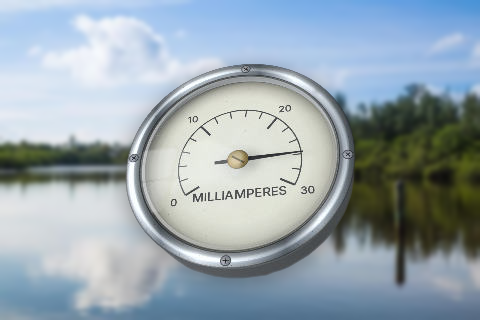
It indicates 26 mA
